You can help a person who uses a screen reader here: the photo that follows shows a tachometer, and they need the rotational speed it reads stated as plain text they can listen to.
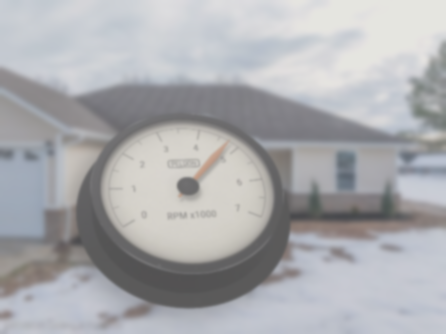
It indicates 4750 rpm
